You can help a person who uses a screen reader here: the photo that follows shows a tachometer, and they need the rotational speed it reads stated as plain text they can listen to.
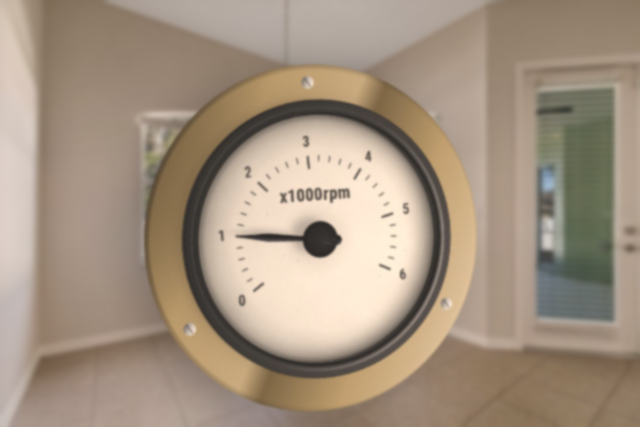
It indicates 1000 rpm
